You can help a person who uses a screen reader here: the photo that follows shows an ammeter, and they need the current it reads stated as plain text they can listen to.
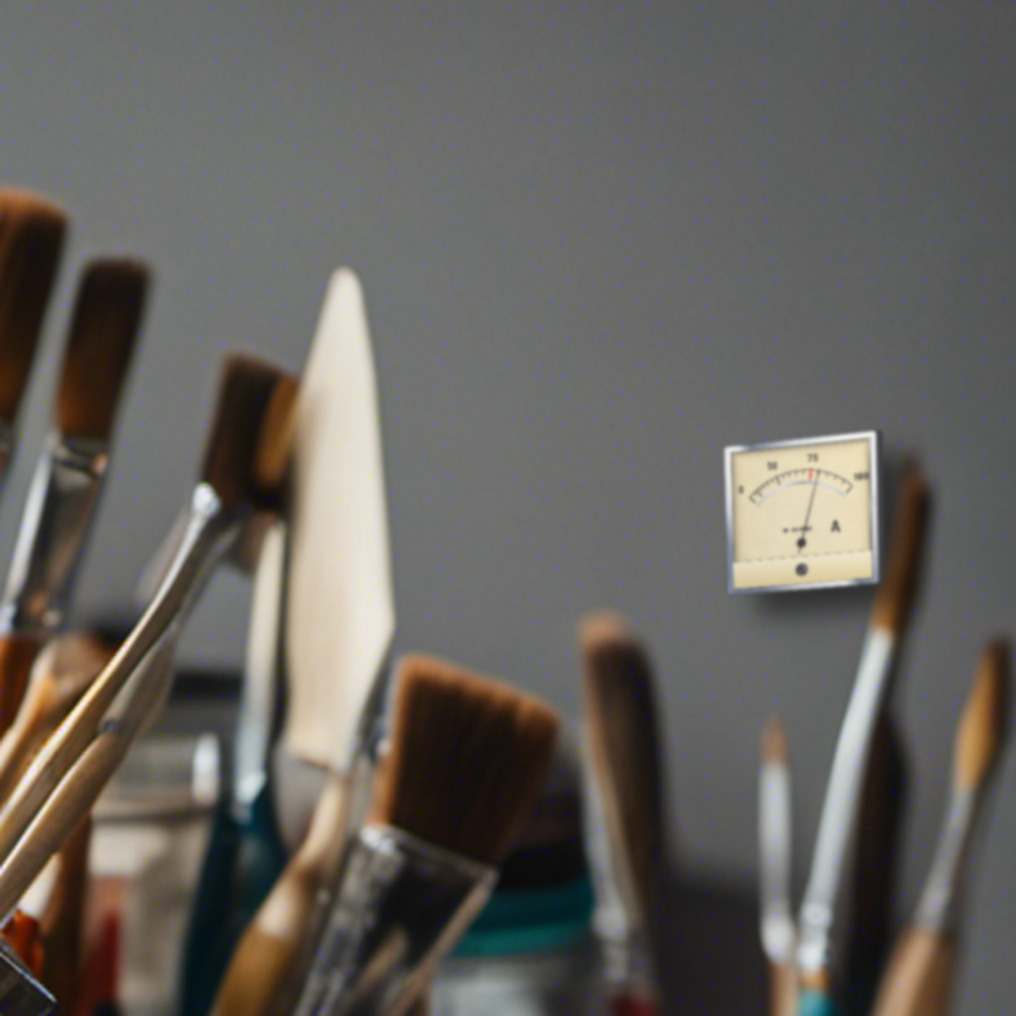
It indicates 80 A
